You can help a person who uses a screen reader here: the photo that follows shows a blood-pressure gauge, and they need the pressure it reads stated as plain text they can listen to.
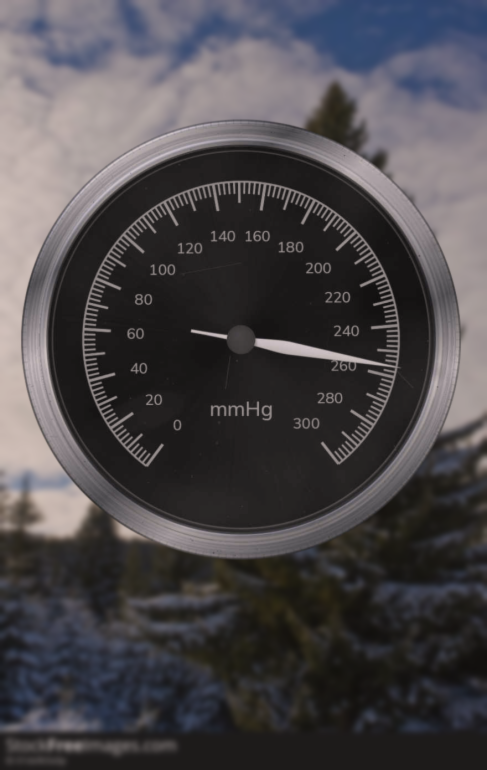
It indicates 256 mmHg
